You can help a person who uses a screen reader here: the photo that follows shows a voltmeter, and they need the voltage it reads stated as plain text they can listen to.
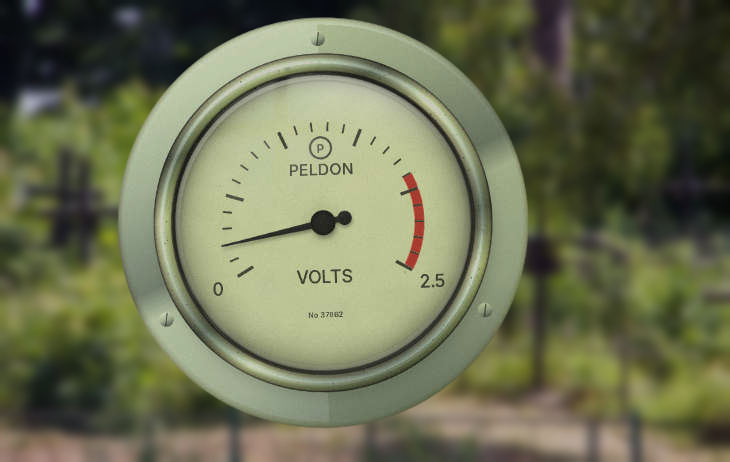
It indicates 0.2 V
